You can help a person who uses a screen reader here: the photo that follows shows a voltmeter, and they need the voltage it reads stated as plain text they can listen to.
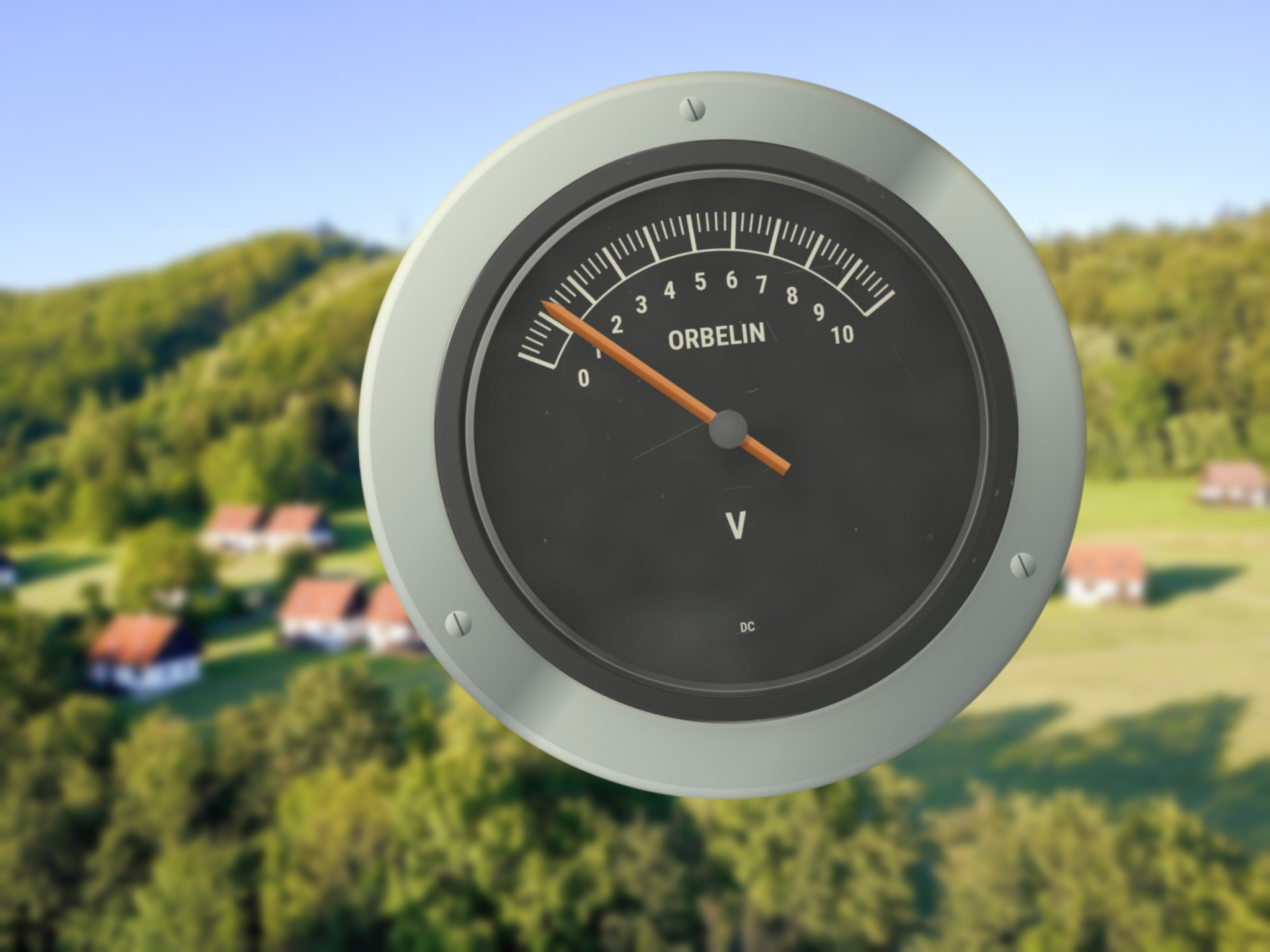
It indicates 1.2 V
